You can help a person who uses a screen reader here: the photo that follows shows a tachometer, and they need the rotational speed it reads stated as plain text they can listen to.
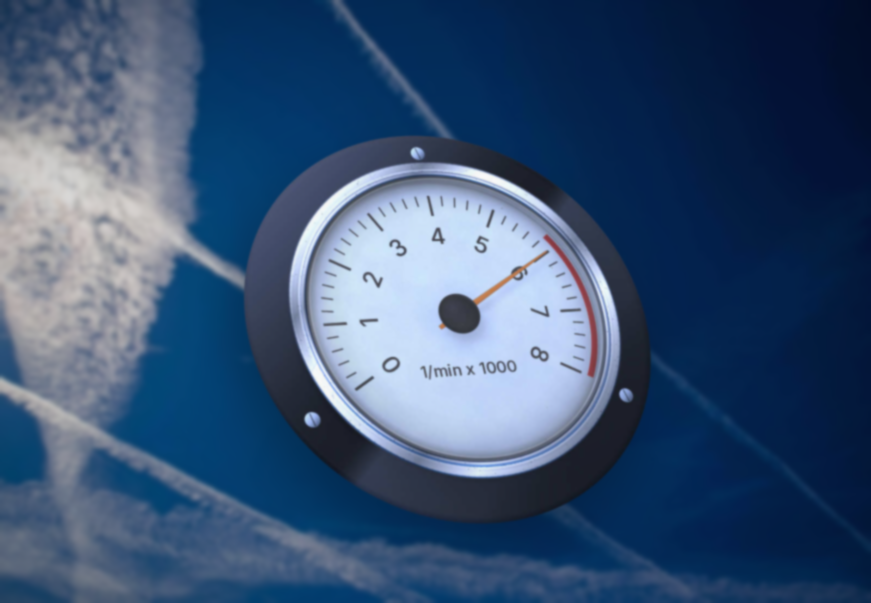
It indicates 6000 rpm
